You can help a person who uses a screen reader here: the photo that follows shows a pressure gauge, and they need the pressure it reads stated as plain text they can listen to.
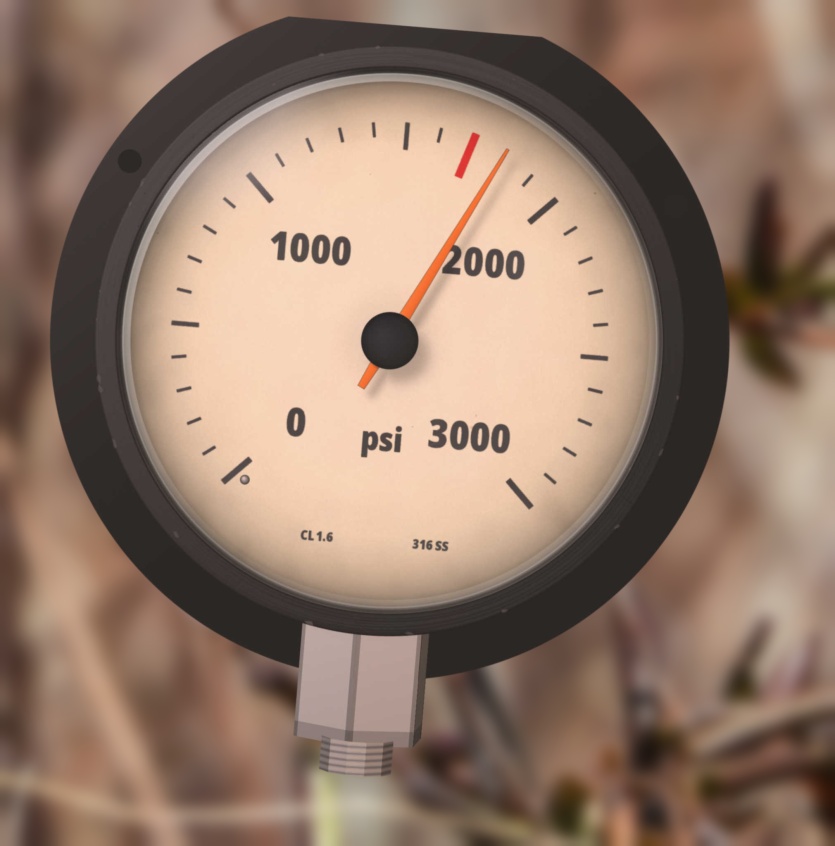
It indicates 1800 psi
